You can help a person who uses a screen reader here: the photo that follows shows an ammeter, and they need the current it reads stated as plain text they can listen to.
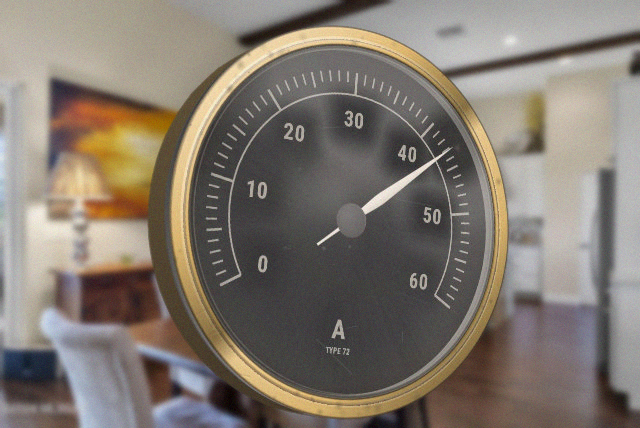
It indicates 43 A
